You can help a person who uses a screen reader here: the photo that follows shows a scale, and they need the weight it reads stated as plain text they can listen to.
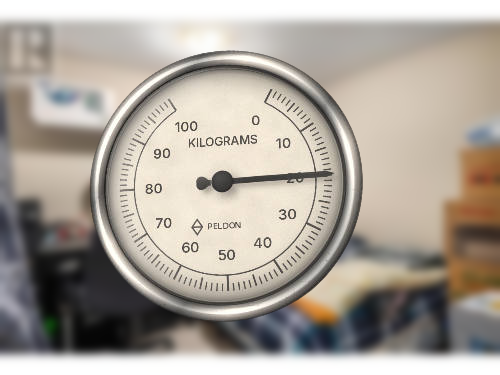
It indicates 20 kg
